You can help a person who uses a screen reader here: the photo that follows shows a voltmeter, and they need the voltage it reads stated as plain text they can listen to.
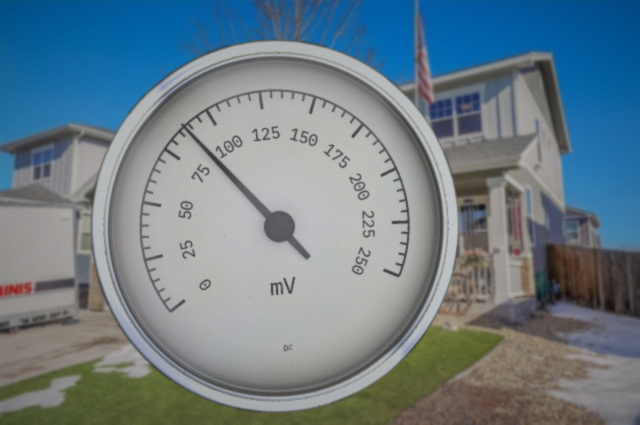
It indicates 87.5 mV
